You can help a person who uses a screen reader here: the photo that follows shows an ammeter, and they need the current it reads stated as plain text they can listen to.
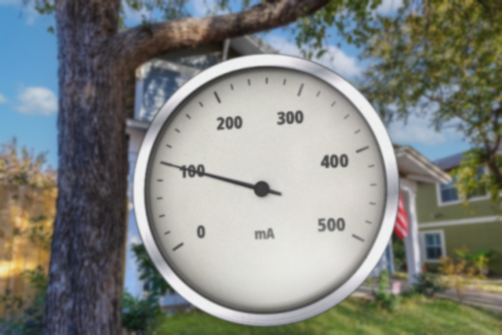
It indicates 100 mA
